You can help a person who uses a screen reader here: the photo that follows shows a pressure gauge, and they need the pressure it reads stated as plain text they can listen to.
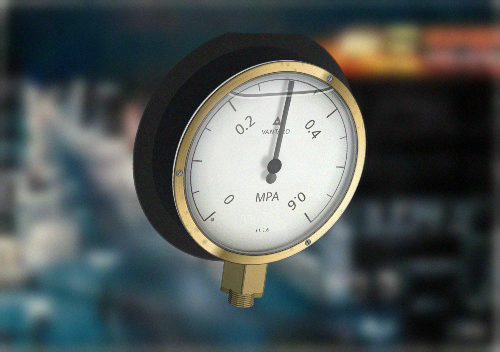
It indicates 0.3 MPa
